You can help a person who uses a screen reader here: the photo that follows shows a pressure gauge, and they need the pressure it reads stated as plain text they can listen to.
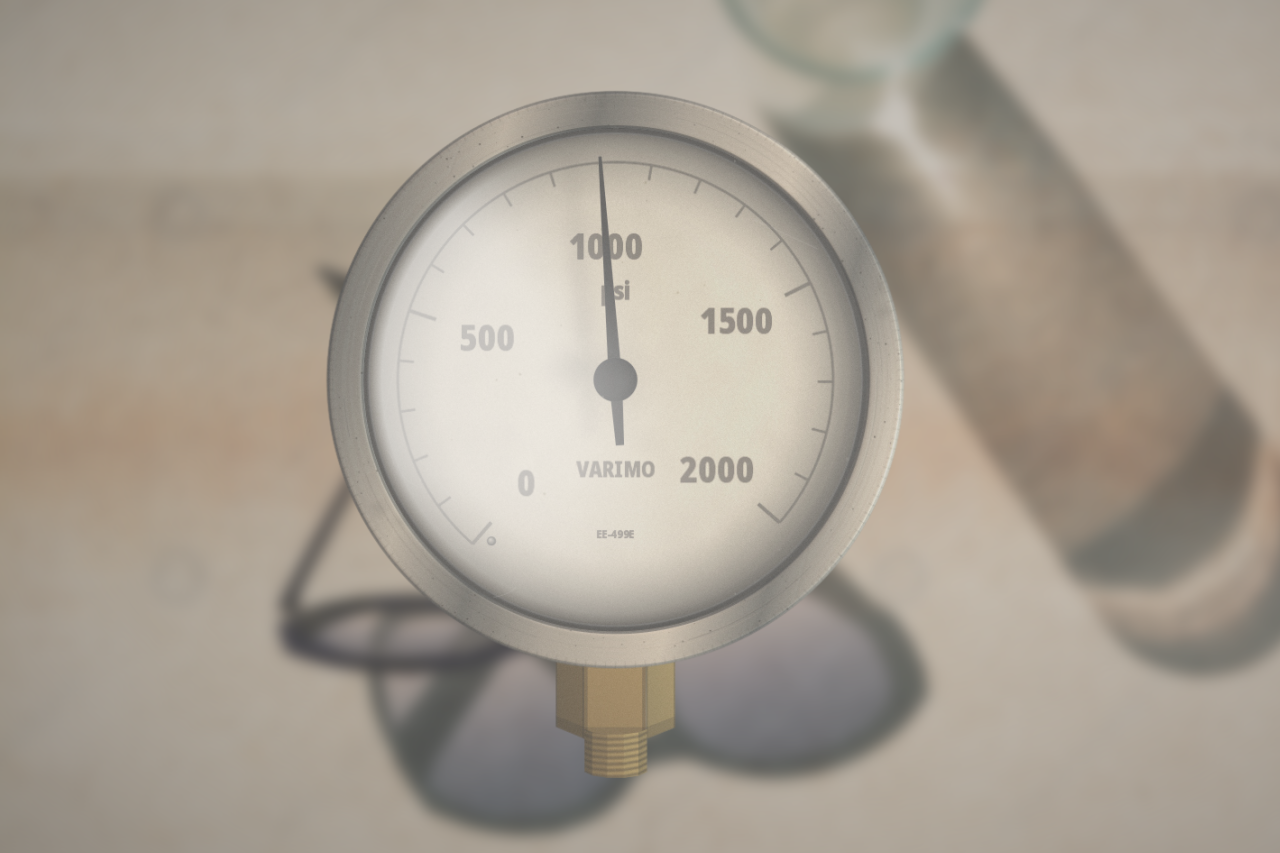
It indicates 1000 psi
